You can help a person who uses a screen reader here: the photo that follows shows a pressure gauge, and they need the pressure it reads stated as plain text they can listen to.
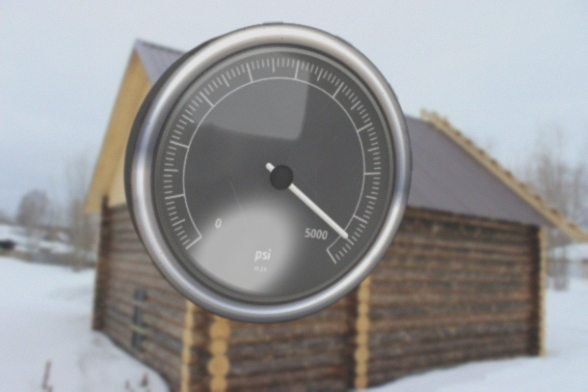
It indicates 4750 psi
